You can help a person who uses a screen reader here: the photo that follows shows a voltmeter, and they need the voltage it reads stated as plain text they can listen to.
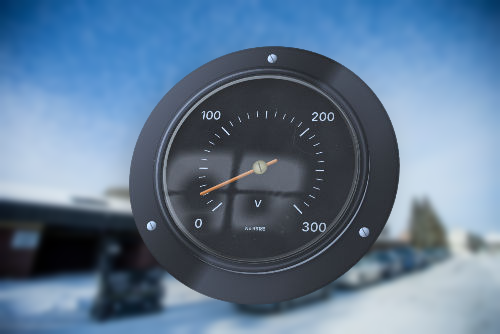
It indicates 20 V
